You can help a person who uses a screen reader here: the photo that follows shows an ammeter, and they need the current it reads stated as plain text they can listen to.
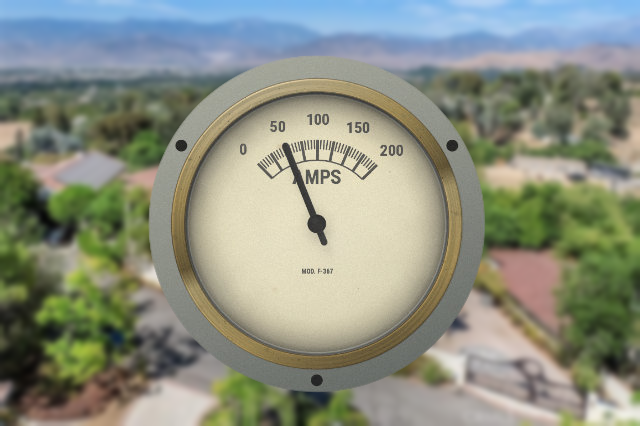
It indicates 50 A
